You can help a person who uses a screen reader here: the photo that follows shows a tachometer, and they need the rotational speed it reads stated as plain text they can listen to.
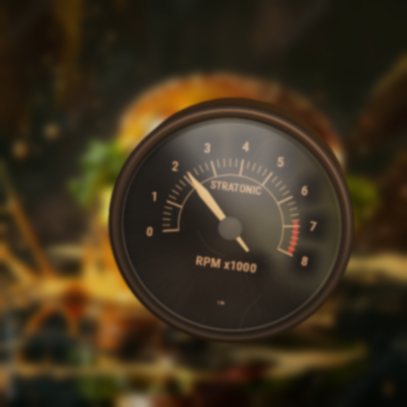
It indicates 2200 rpm
